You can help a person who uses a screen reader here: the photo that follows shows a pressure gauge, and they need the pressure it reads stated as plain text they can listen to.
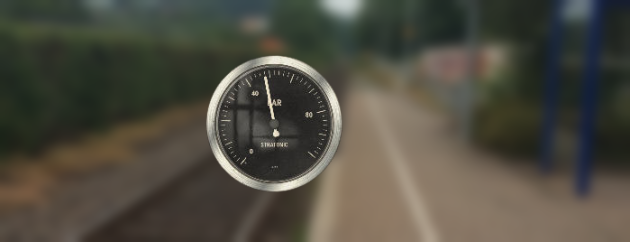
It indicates 48 bar
